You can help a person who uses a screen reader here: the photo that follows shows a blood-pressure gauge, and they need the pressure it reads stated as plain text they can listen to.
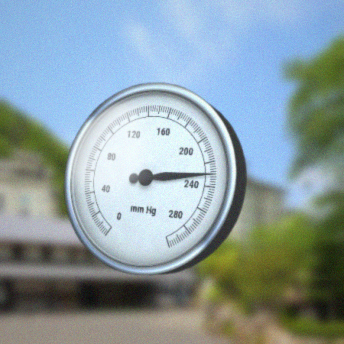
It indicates 230 mmHg
